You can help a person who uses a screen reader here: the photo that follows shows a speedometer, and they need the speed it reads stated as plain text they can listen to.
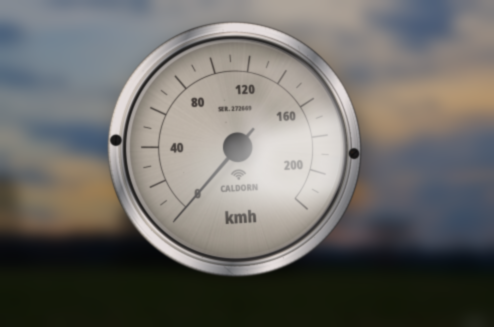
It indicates 0 km/h
